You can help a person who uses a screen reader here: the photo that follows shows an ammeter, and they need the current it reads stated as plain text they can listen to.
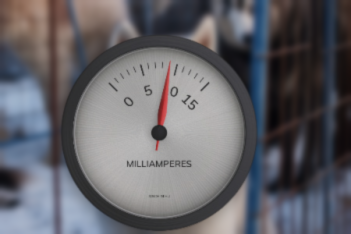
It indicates 9 mA
